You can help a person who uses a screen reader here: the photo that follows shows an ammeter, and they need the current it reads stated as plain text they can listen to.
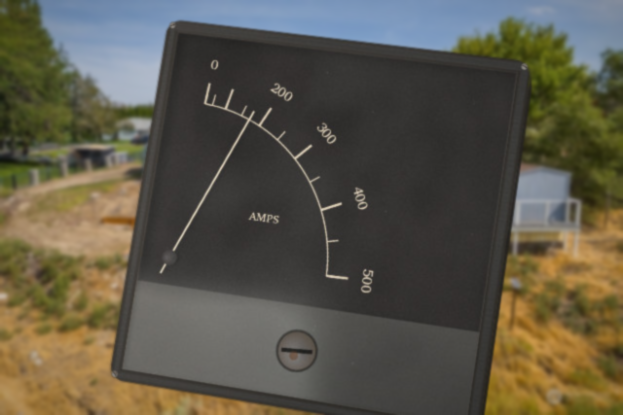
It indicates 175 A
